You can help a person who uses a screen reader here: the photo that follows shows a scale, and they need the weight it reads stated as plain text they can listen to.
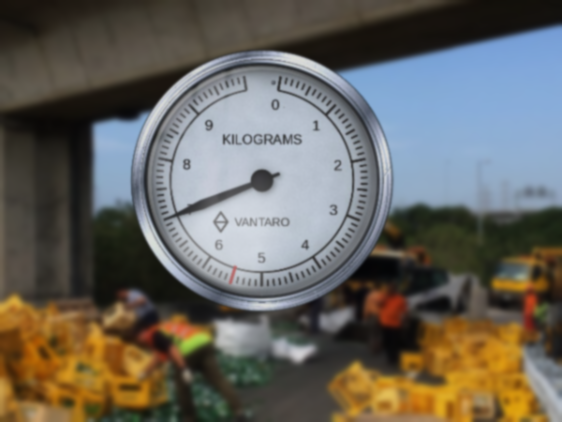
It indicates 7 kg
